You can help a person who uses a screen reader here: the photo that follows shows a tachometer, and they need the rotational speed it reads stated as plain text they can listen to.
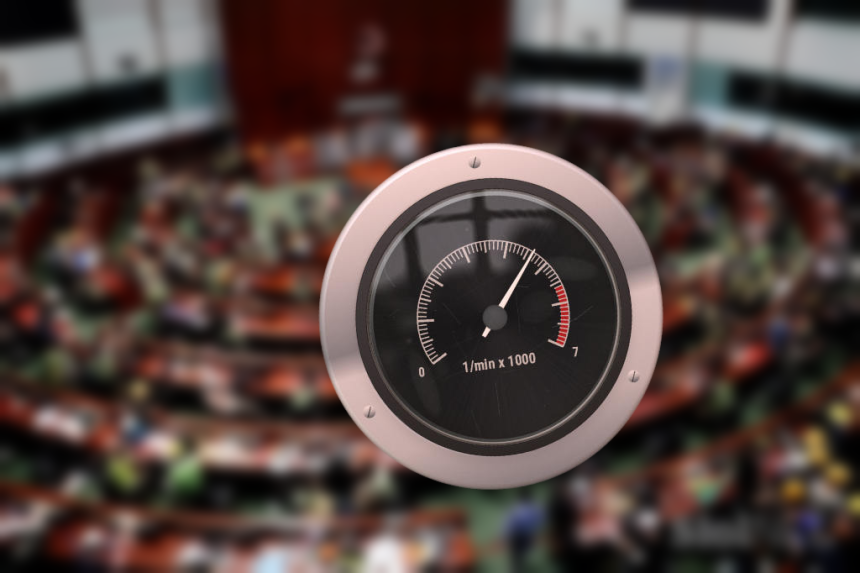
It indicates 4600 rpm
